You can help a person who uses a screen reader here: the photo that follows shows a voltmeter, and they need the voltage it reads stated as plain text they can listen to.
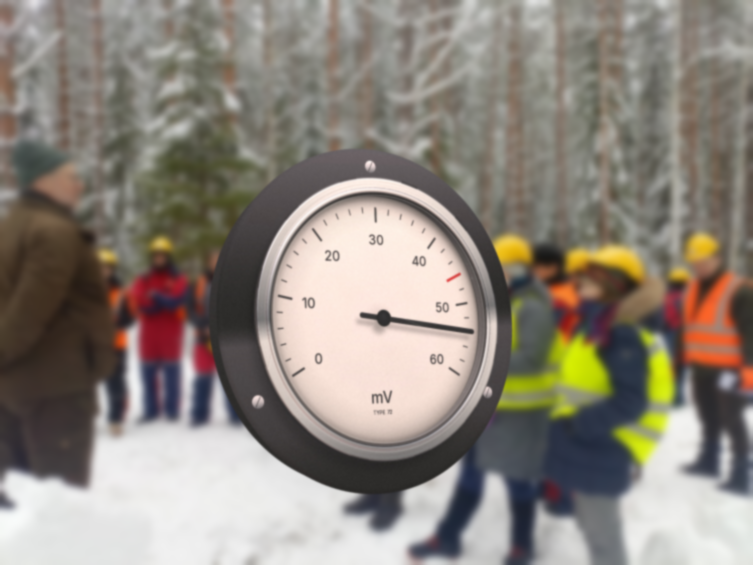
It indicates 54 mV
